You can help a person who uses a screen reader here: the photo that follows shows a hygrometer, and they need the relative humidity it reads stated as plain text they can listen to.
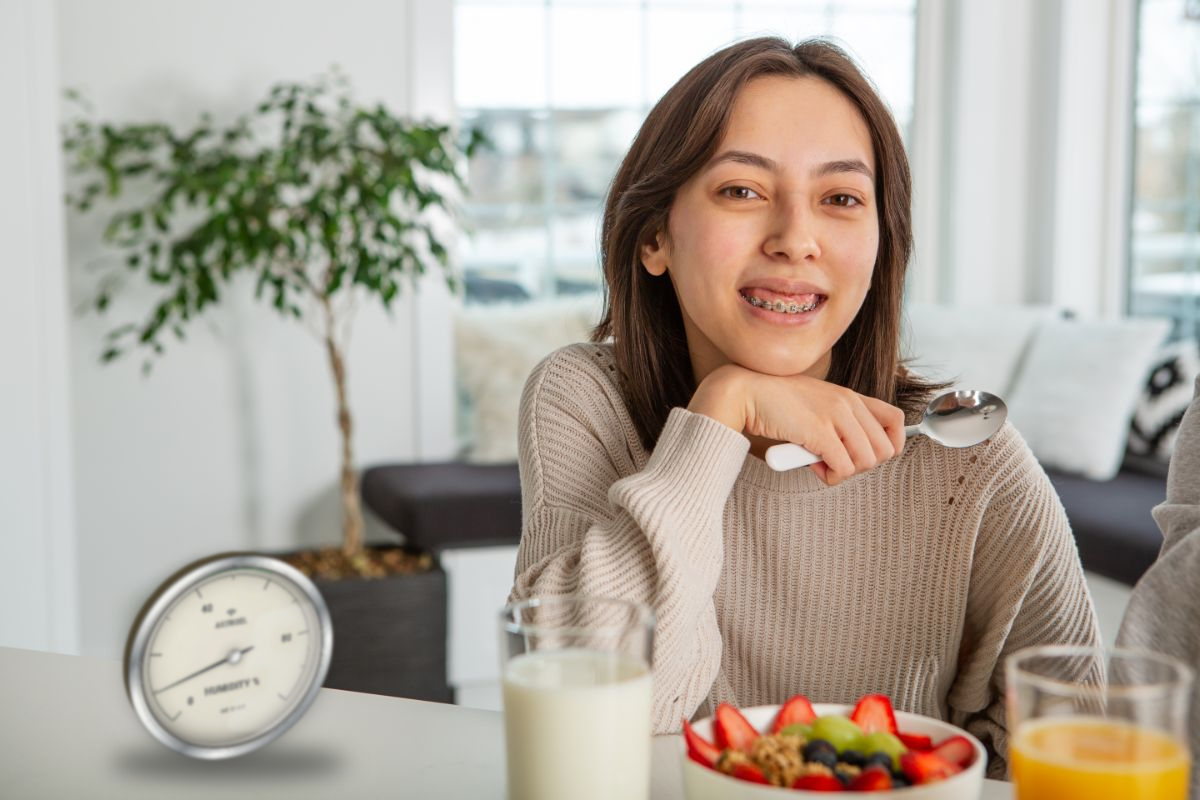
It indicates 10 %
